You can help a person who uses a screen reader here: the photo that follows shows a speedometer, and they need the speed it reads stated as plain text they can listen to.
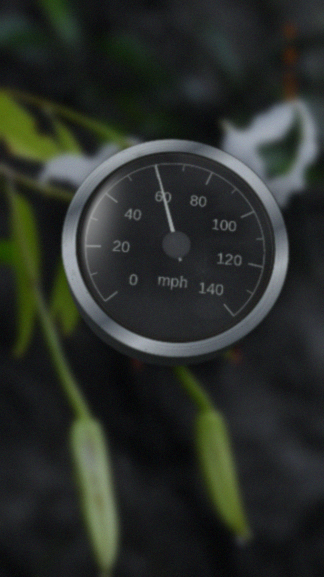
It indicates 60 mph
